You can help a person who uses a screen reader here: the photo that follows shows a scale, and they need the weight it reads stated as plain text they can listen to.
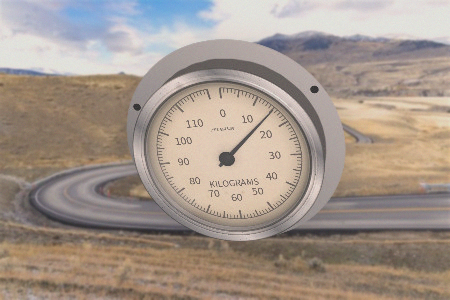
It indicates 15 kg
